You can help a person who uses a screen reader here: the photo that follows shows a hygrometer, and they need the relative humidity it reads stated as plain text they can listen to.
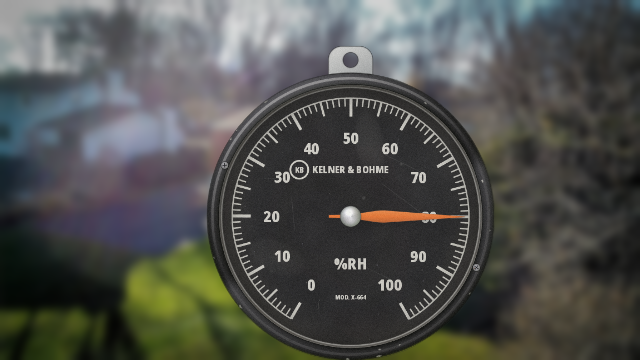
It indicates 80 %
